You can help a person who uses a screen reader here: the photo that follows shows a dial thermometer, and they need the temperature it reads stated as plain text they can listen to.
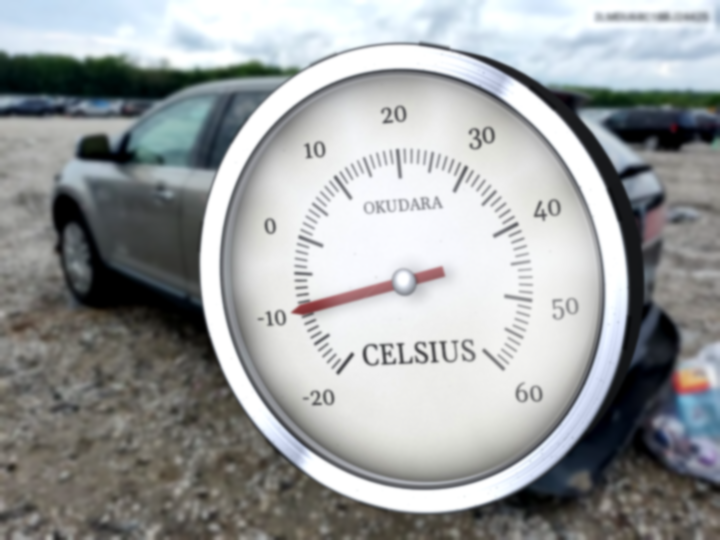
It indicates -10 °C
